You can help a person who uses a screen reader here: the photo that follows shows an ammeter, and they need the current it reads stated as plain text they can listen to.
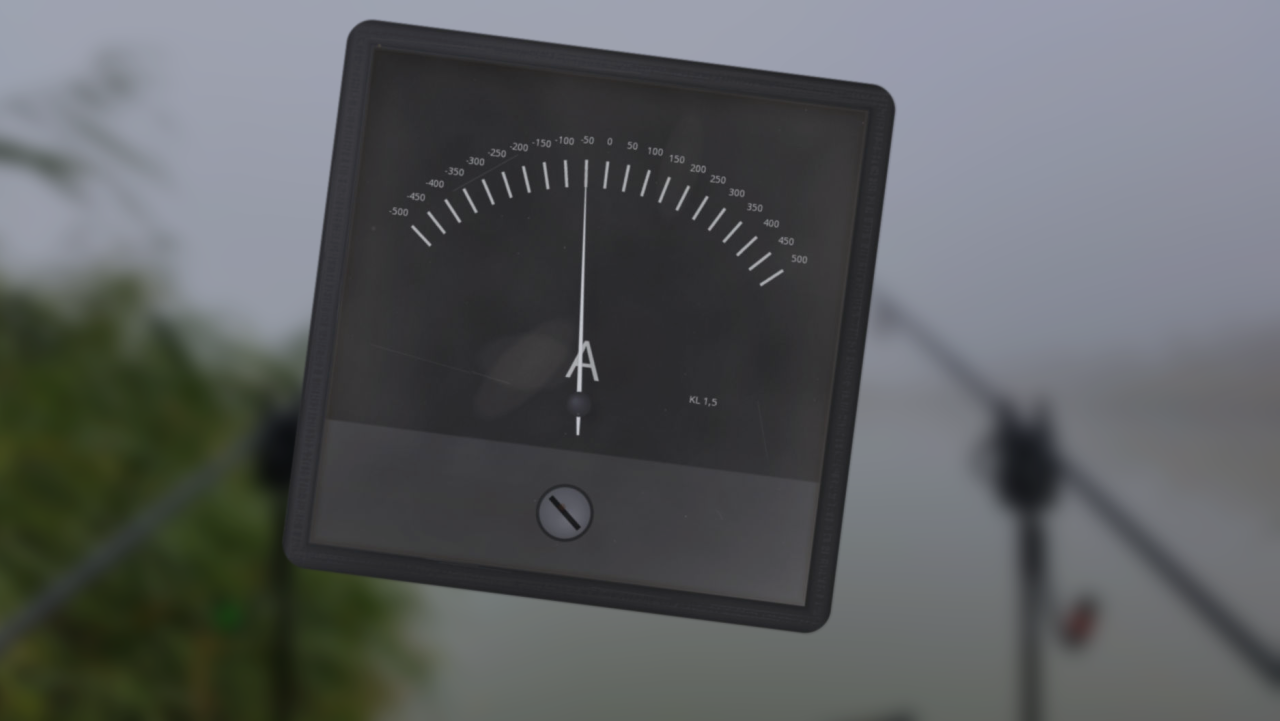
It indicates -50 A
